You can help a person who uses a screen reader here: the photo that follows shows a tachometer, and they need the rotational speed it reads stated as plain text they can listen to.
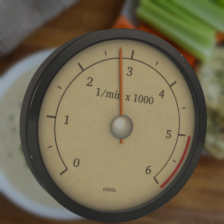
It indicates 2750 rpm
